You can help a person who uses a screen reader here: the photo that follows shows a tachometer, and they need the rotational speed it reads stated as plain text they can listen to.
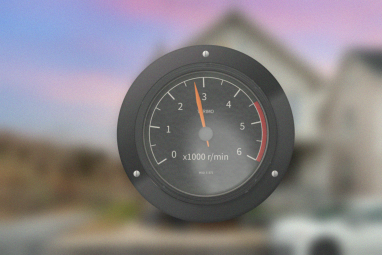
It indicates 2750 rpm
